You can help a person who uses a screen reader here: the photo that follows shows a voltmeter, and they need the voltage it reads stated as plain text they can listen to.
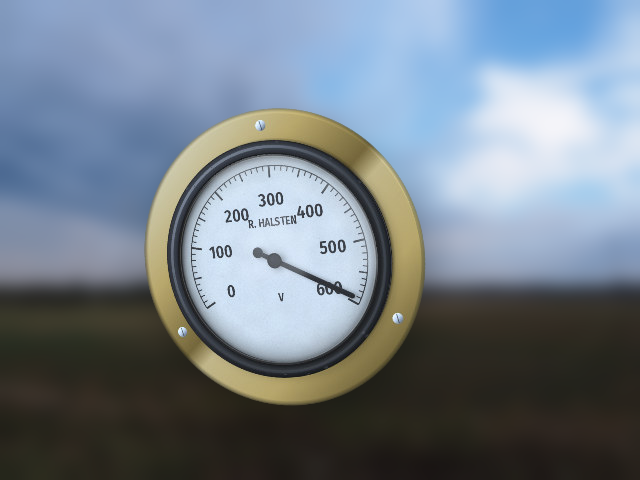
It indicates 590 V
